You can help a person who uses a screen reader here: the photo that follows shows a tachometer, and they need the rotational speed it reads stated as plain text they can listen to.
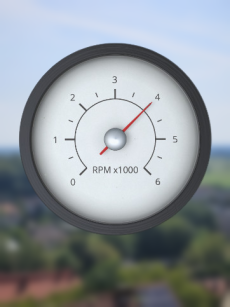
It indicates 4000 rpm
